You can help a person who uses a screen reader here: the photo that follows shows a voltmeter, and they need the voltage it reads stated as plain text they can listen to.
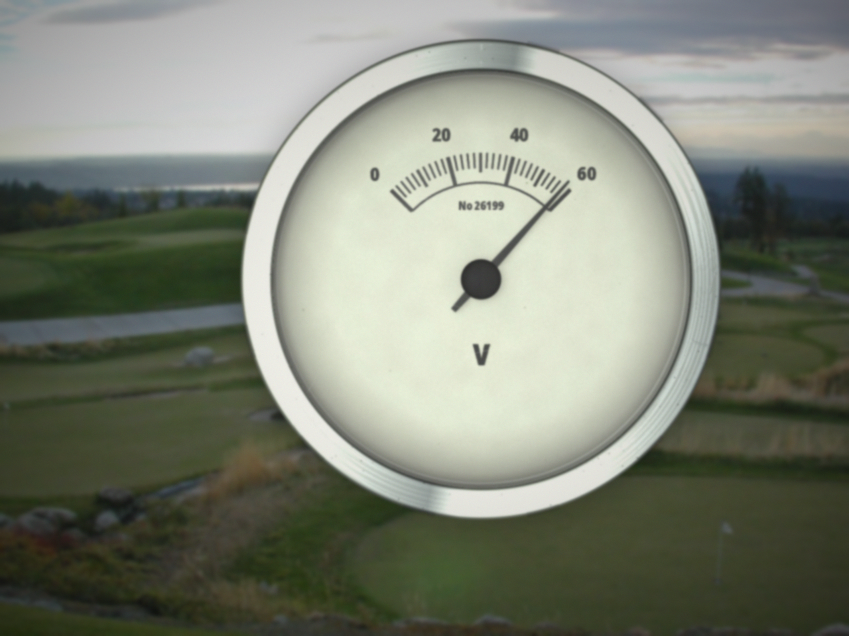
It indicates 58 V
